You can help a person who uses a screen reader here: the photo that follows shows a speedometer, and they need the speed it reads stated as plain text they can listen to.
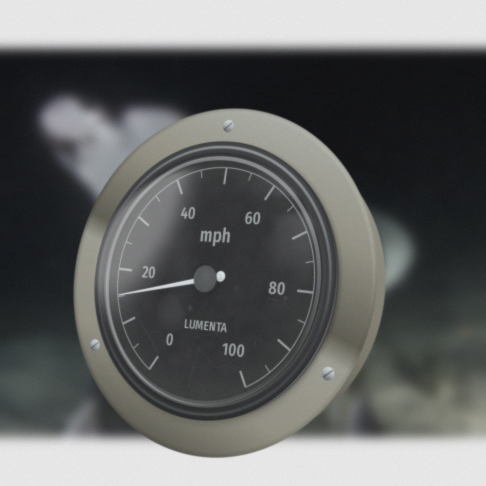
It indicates 15 mph
